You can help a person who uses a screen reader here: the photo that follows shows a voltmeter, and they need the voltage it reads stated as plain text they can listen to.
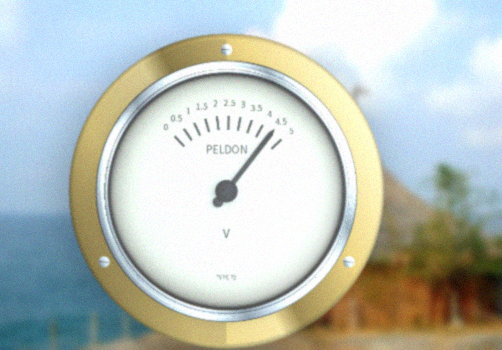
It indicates 4.5 V
